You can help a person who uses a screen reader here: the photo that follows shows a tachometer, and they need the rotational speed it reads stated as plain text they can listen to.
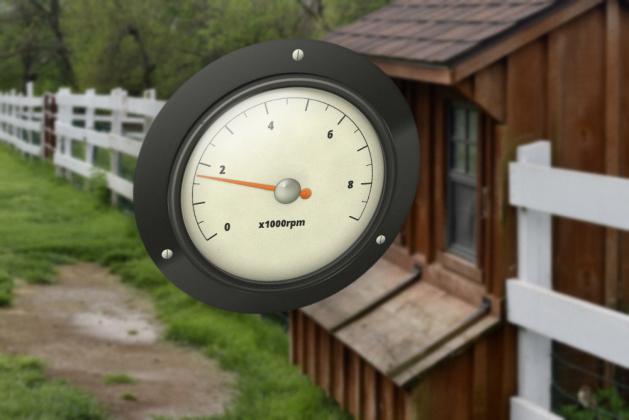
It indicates 1750 rpm
